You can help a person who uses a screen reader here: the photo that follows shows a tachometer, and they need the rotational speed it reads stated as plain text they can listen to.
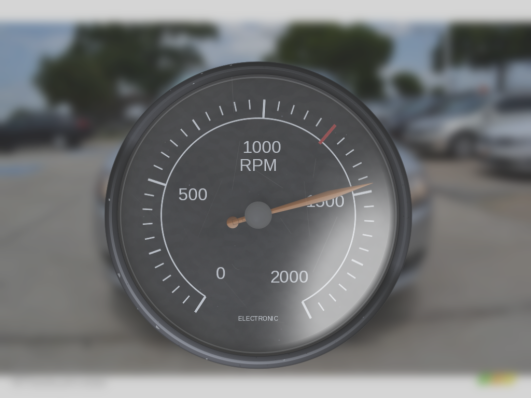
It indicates 1475 rpm
